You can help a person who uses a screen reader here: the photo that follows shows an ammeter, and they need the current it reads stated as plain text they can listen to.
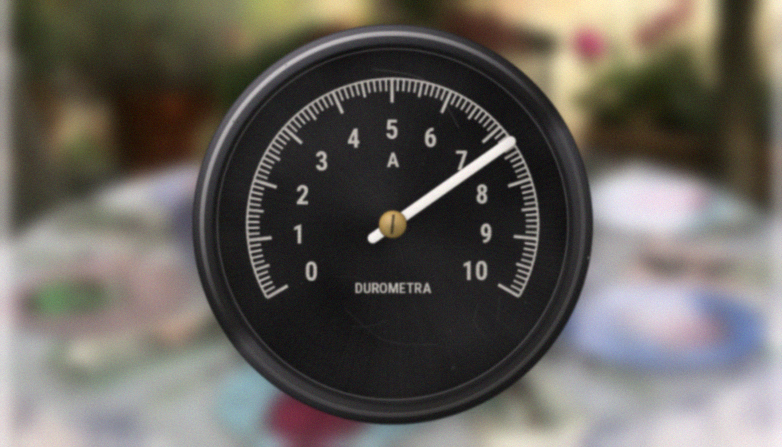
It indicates 7.3 A
